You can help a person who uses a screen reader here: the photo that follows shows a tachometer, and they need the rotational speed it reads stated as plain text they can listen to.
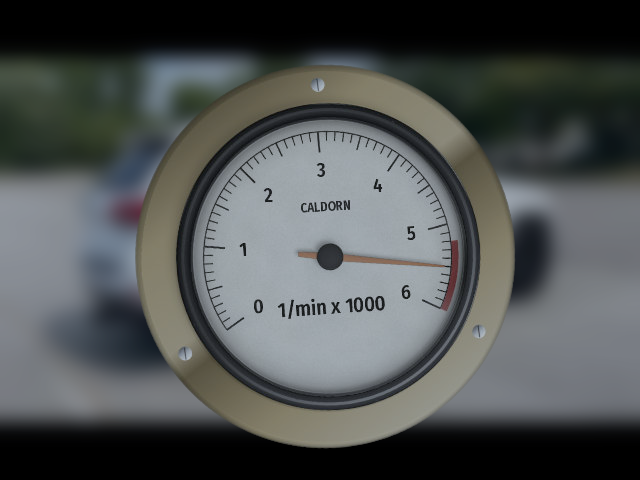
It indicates 5500 rpm
